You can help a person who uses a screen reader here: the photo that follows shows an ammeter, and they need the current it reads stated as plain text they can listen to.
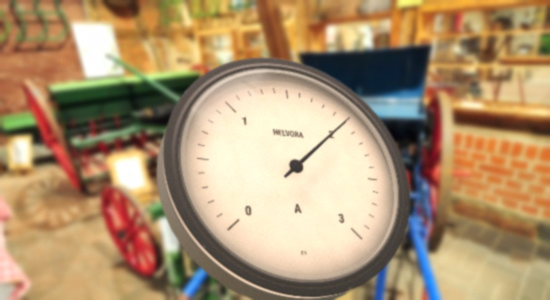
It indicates 2 A
